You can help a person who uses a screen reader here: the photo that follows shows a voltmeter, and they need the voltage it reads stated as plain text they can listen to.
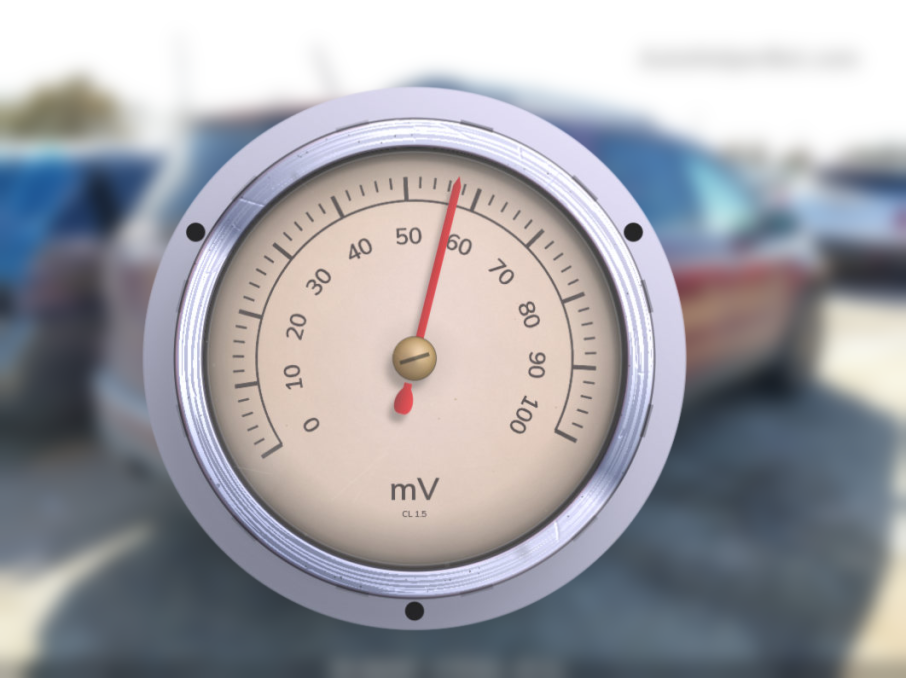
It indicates 57 mV
